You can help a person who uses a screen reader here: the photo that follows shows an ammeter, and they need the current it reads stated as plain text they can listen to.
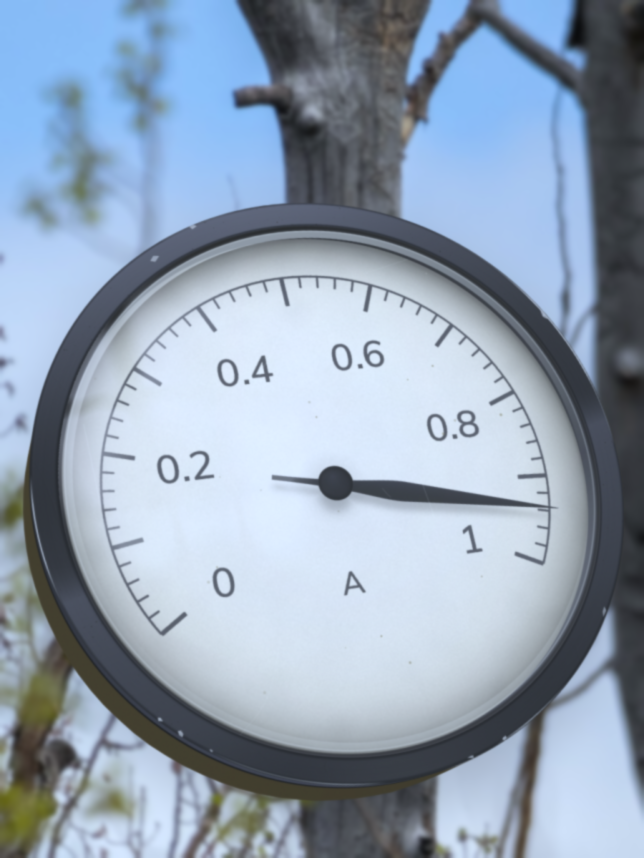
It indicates 0.94 A
